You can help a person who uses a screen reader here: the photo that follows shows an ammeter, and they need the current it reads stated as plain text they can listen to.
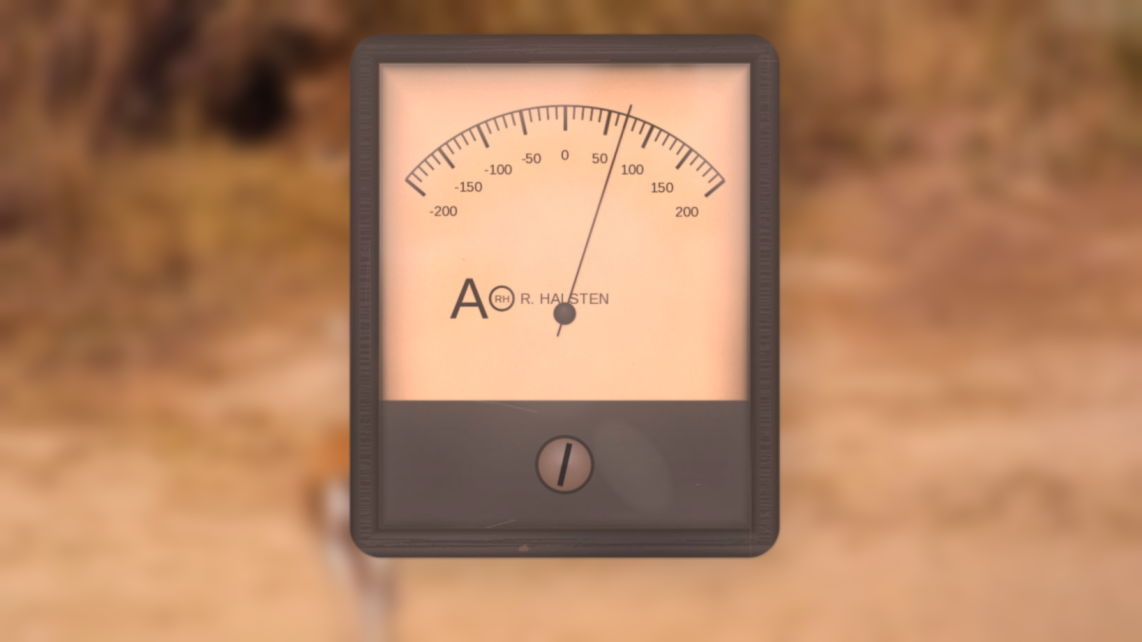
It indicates 70 A
